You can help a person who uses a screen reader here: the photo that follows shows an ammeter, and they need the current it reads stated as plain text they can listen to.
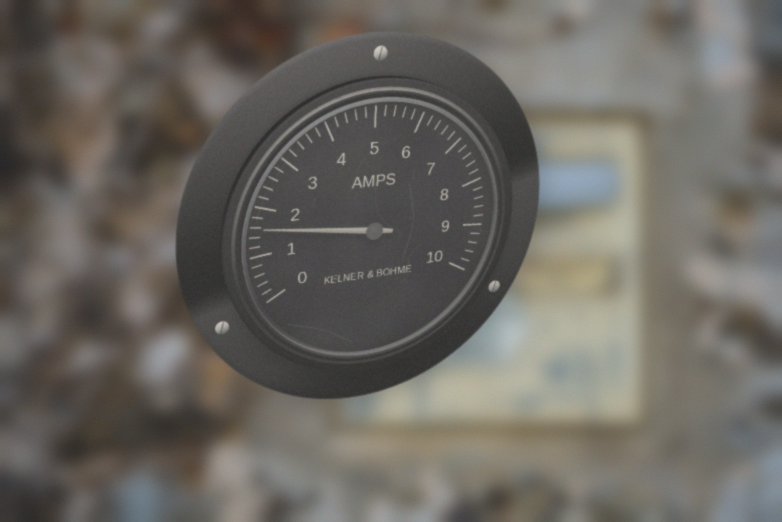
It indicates 1.6 A
